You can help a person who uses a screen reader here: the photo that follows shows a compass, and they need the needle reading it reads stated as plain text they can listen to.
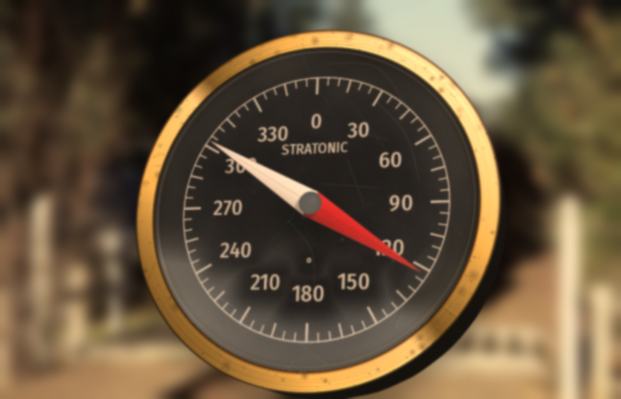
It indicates 122.5 °
